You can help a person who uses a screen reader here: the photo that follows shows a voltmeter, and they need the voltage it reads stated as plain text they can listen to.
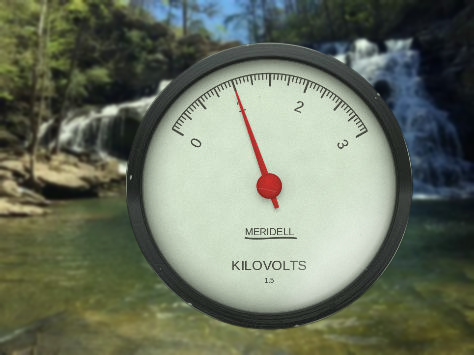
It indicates 1 kV
